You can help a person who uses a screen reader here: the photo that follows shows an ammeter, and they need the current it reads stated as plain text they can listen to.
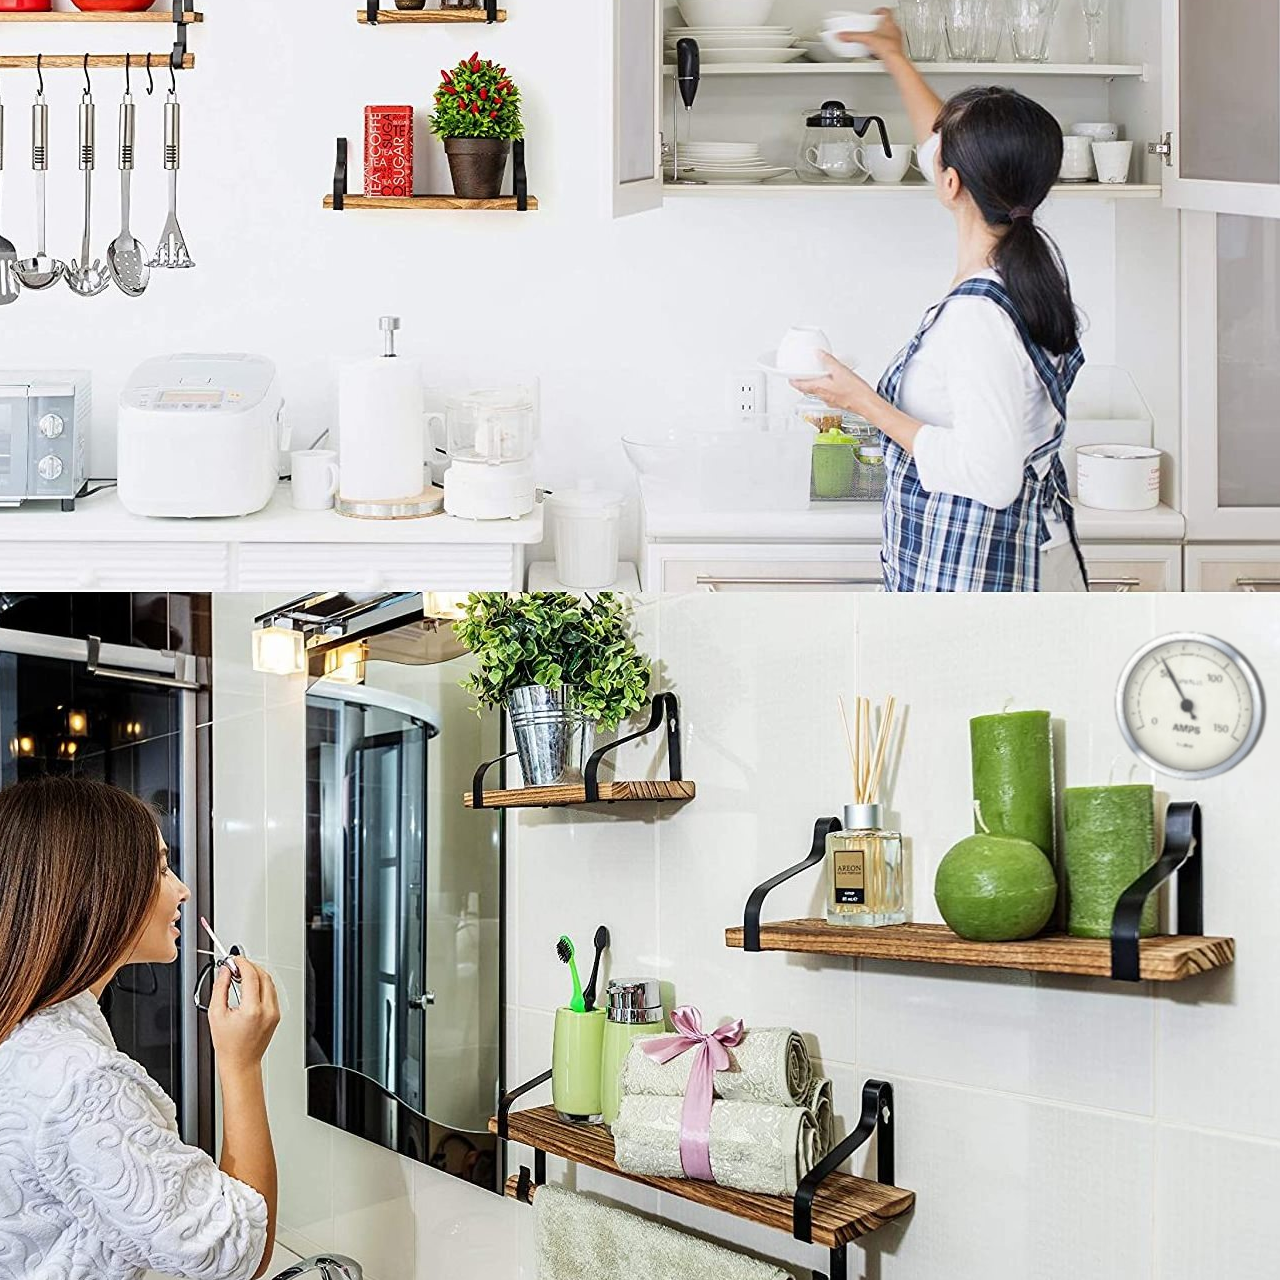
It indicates 55 A
